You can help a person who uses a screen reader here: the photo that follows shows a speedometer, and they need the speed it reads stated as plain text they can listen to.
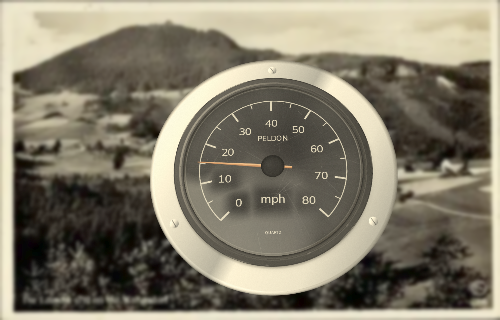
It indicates 15 mph
